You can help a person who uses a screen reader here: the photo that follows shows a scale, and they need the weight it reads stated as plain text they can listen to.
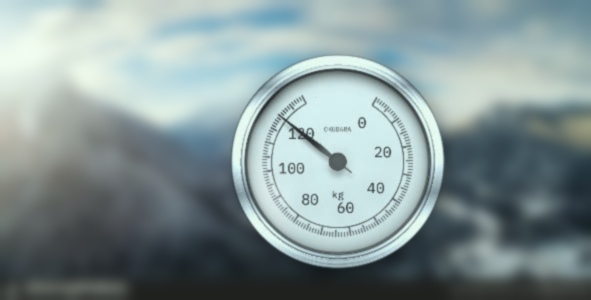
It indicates 120 kg
